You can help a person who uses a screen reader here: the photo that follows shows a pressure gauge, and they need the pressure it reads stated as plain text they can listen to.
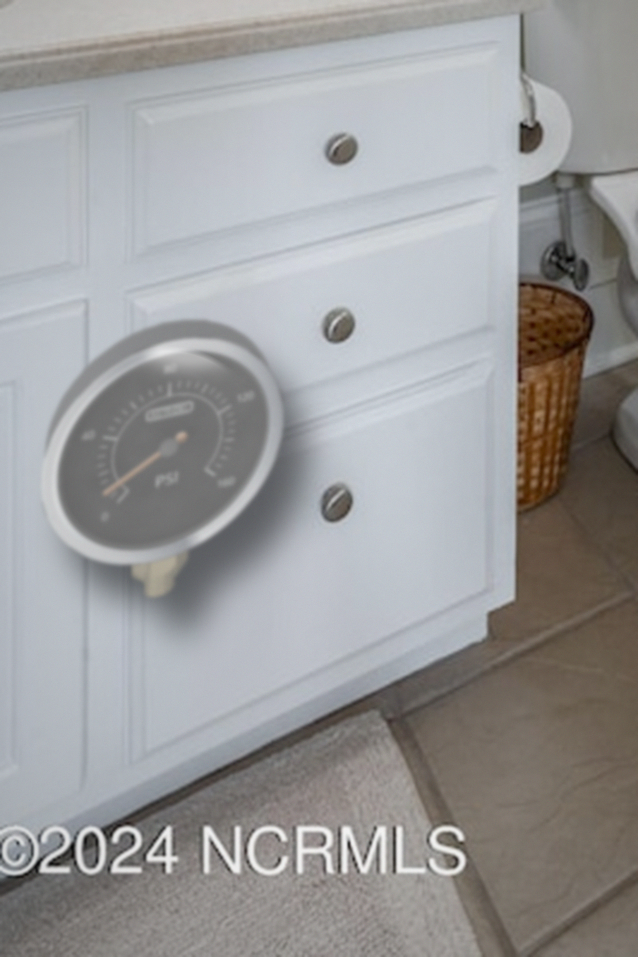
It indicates 10 psi
